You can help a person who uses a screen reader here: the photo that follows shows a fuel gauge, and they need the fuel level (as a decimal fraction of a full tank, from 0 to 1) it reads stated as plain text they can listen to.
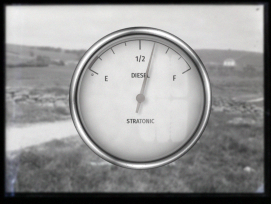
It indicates 0.625
